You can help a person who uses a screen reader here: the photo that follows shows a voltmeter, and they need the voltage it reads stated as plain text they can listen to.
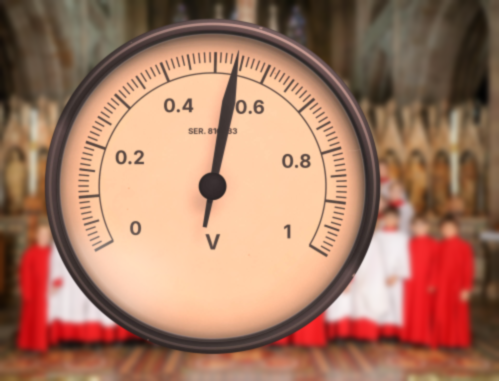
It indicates 0.54 V
